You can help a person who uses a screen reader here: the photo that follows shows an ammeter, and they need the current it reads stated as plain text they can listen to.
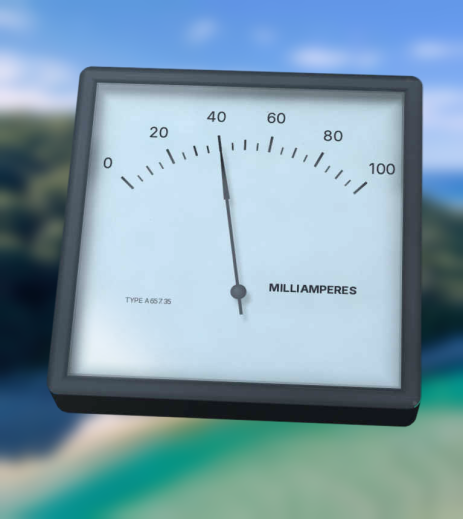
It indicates 40 mA
